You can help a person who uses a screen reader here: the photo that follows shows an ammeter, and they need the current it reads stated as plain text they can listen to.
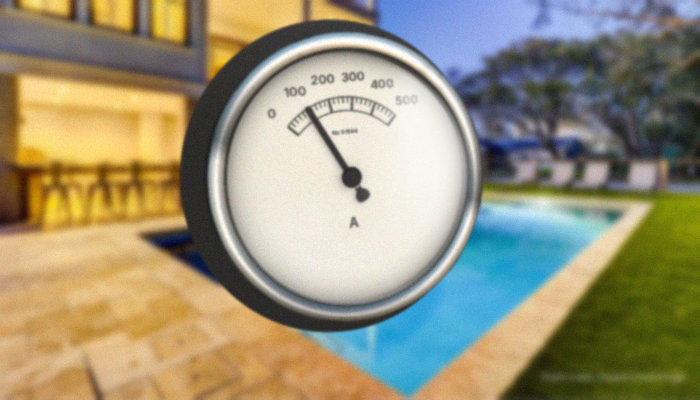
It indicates 100 A
